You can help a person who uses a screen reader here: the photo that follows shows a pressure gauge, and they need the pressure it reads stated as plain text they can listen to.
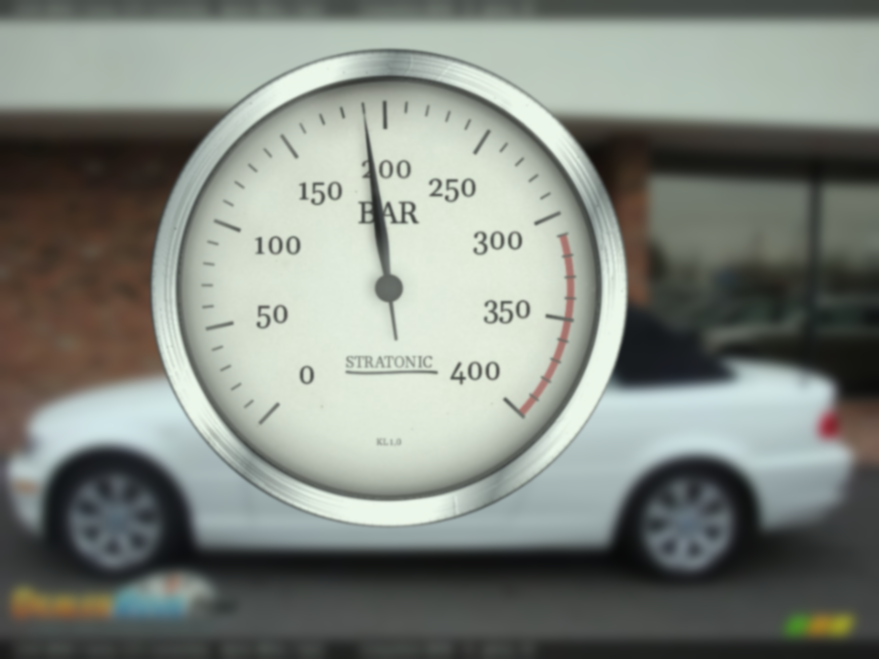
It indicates 190 bar
